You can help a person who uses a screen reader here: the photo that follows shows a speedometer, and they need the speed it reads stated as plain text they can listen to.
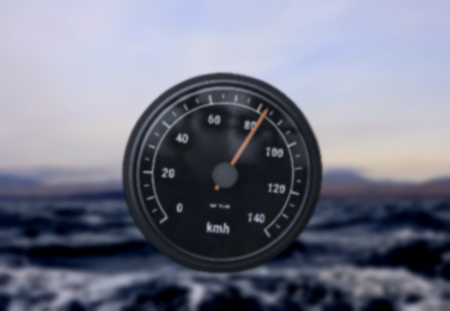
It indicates 82.5 km/h
